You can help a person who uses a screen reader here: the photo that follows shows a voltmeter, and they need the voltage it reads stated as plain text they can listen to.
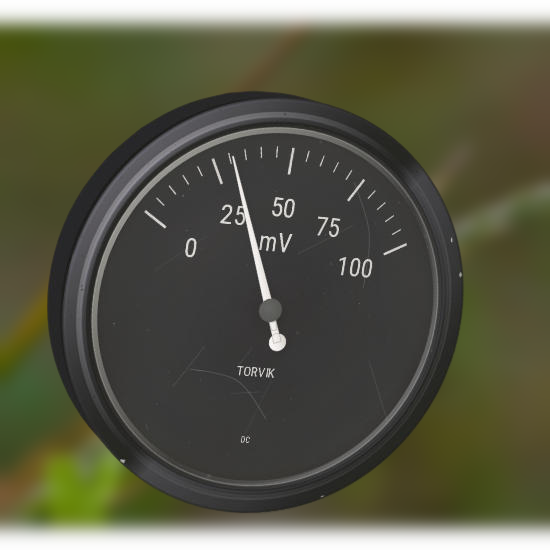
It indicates 30 mV
